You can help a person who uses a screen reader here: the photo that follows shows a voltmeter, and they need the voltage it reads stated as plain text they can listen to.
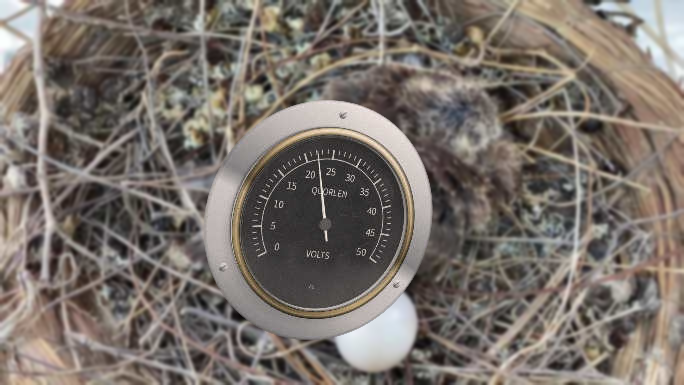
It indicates 22 V
